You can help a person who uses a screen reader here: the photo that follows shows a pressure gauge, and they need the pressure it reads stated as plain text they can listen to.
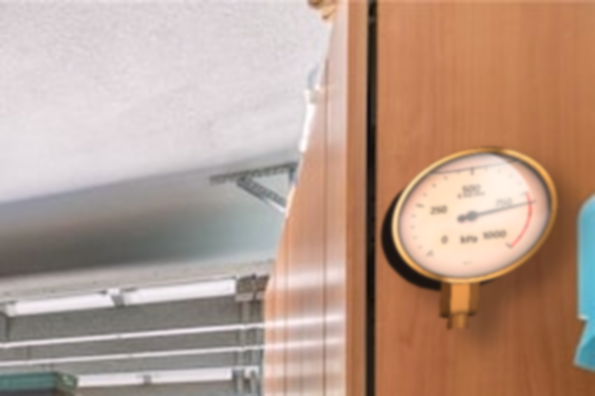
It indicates 800 kPa
